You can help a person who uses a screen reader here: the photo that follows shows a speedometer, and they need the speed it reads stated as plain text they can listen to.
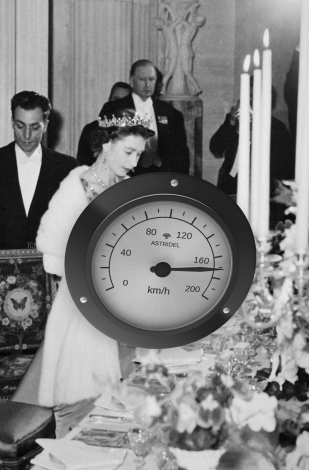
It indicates 170 km/h
